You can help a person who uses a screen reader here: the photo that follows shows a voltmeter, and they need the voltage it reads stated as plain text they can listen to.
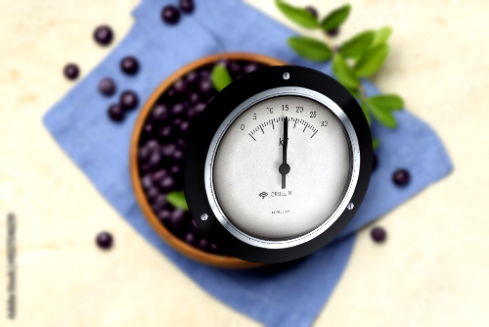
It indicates 15 kV
